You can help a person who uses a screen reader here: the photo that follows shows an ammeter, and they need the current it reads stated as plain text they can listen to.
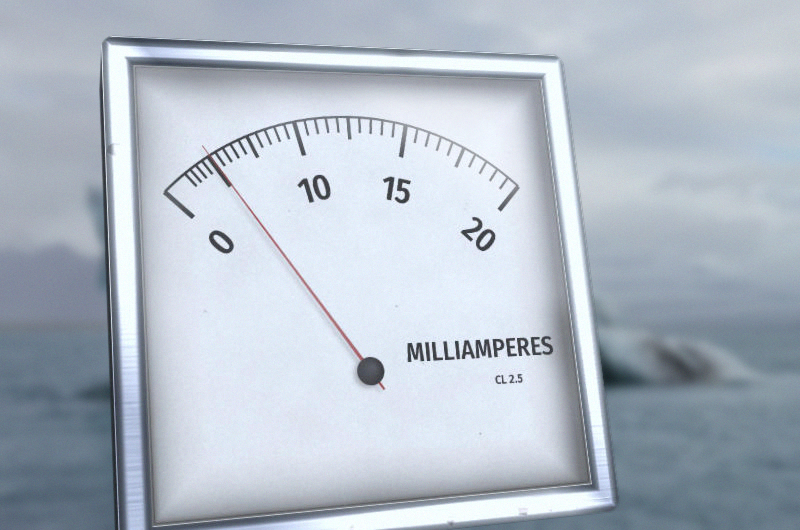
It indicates 5 mA
